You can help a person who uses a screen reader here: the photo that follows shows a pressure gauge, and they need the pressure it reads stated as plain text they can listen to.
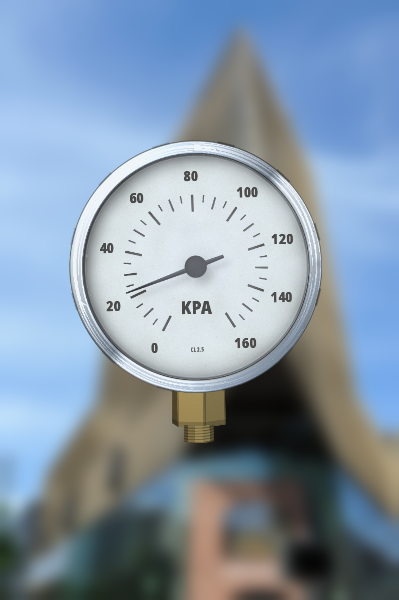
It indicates 22.5 kPa
